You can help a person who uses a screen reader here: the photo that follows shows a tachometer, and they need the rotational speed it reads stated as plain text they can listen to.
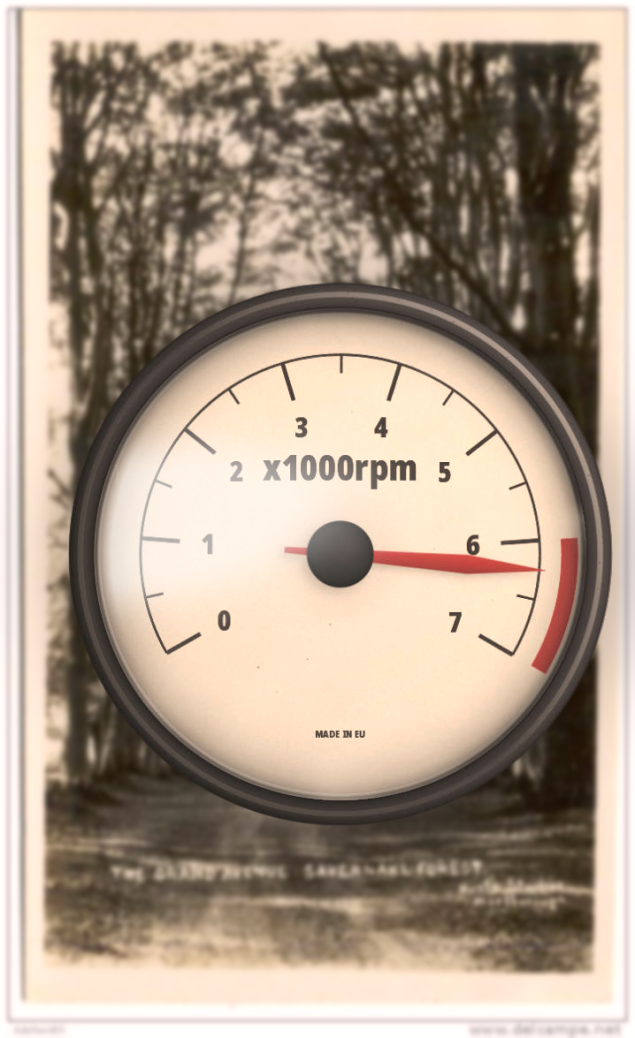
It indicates 6250 rpm
